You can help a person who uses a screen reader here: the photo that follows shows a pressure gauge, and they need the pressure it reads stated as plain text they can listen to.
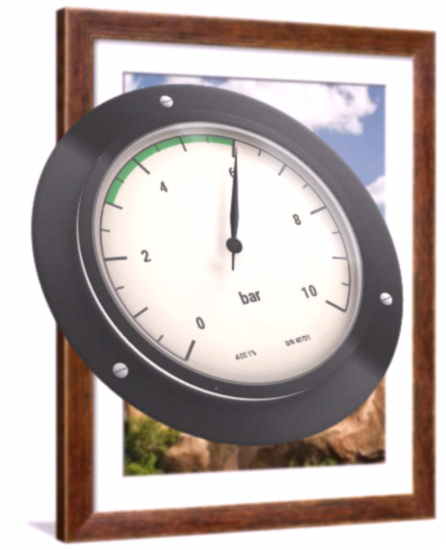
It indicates 6 bar
